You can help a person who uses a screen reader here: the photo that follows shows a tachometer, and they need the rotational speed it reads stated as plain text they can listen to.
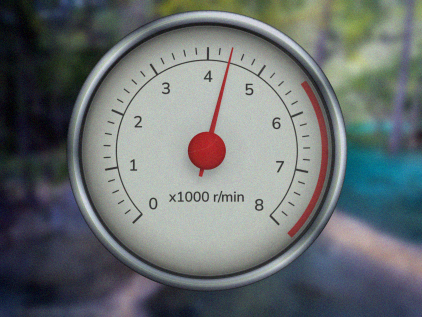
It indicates 4400 rpm
